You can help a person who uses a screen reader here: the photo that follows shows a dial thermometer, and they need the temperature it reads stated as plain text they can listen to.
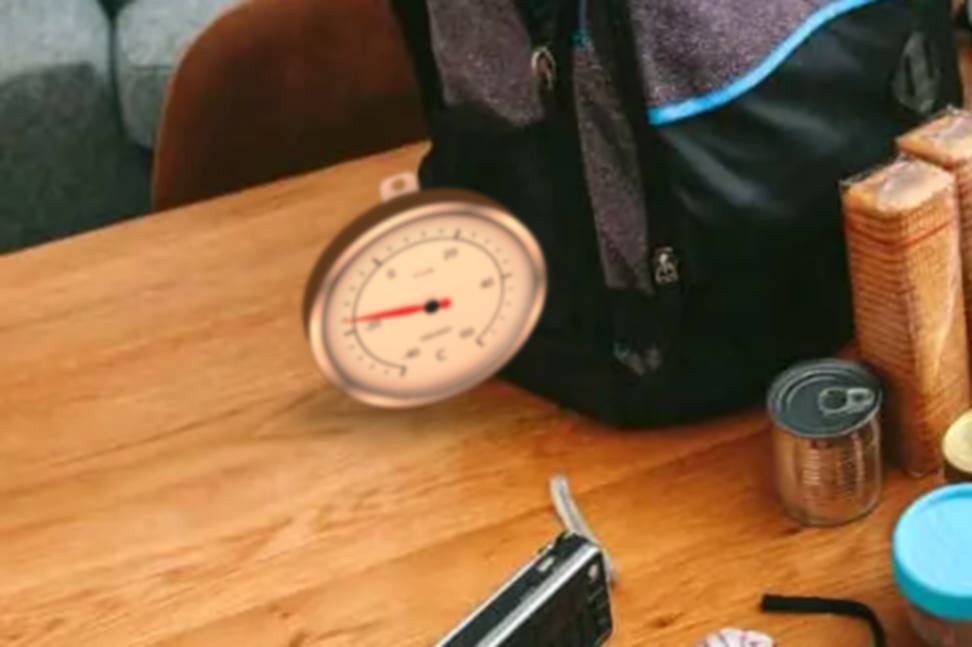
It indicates -16 °C
